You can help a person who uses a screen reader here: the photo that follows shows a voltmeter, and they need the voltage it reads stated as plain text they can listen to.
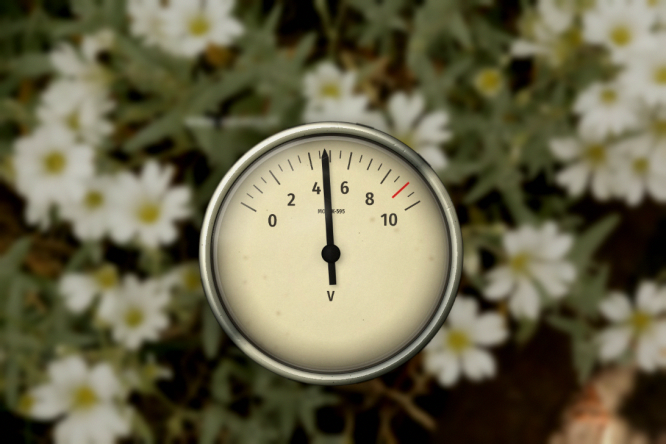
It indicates 4.75 V
